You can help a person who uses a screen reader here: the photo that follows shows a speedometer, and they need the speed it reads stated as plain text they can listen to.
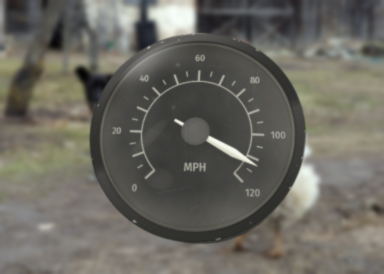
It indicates 112.5 mph
